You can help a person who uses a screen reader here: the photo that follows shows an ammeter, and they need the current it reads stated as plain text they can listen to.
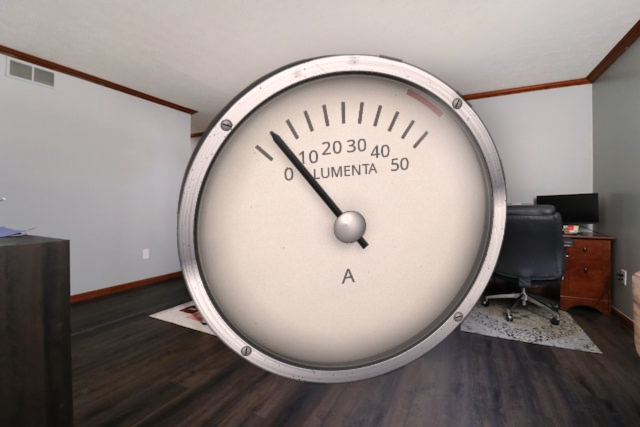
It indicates 5 A
